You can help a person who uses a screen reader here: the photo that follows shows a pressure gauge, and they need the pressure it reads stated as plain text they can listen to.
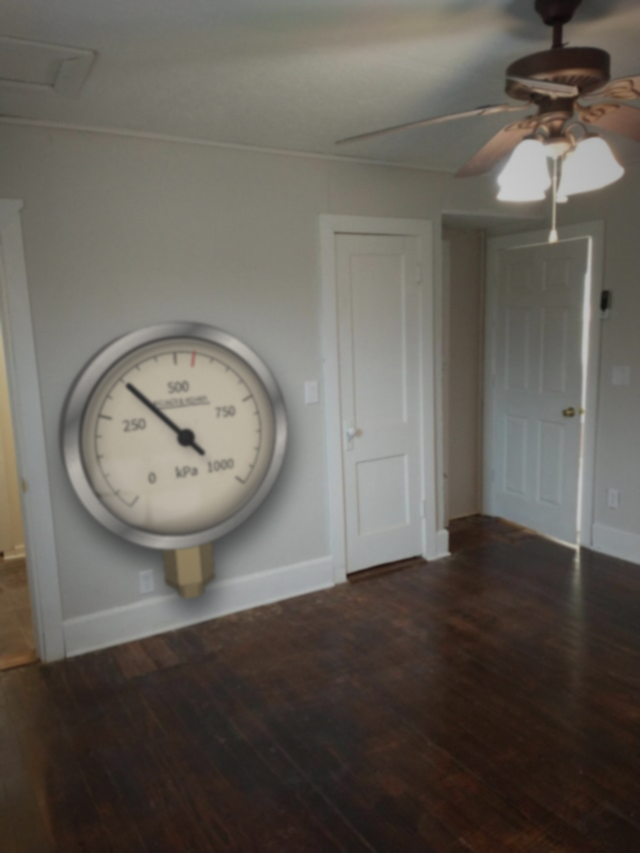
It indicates 350 kPa
